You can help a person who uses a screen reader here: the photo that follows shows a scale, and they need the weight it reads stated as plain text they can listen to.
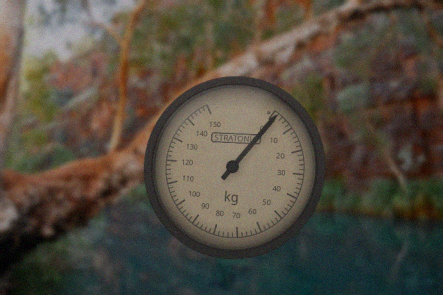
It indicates 2 kg
